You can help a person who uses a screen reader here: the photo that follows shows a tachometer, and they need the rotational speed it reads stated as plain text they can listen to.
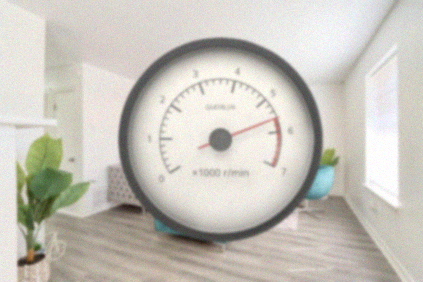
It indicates 5600 rpm
